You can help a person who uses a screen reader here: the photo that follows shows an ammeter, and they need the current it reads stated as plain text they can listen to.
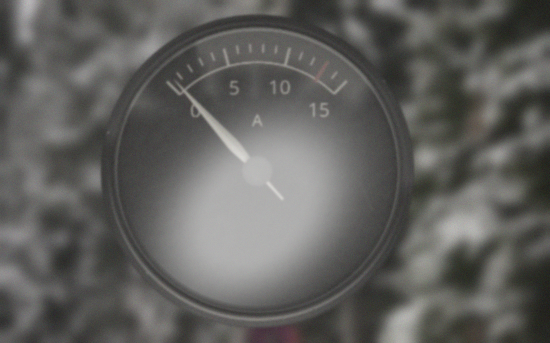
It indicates 0.5 A
